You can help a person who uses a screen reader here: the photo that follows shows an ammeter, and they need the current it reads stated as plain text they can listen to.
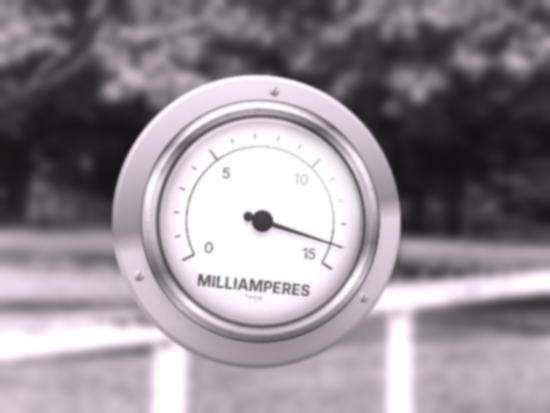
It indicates 14 mA
